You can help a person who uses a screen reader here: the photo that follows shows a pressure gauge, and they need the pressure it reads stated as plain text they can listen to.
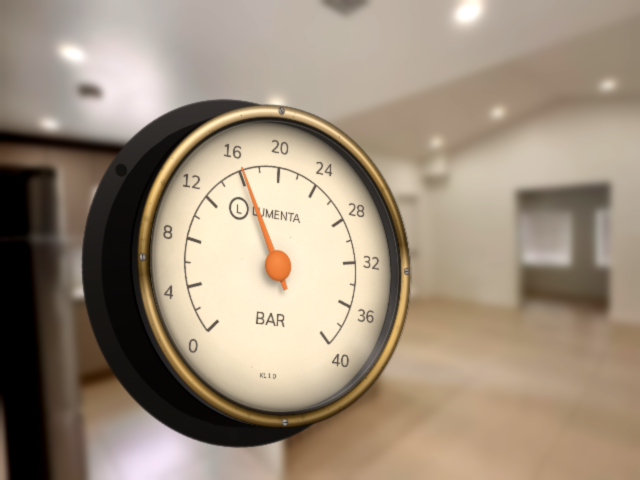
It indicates 16 bar
